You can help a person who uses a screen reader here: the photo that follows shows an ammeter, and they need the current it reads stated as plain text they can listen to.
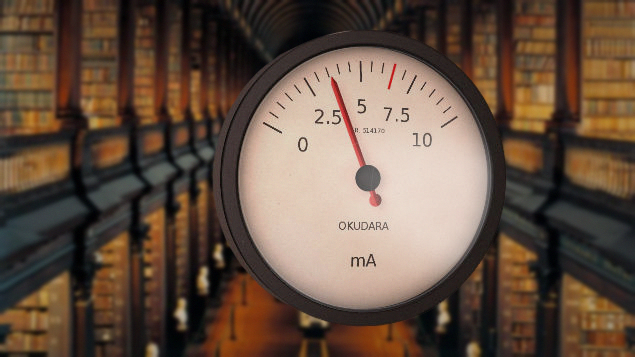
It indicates 3.5 mA
